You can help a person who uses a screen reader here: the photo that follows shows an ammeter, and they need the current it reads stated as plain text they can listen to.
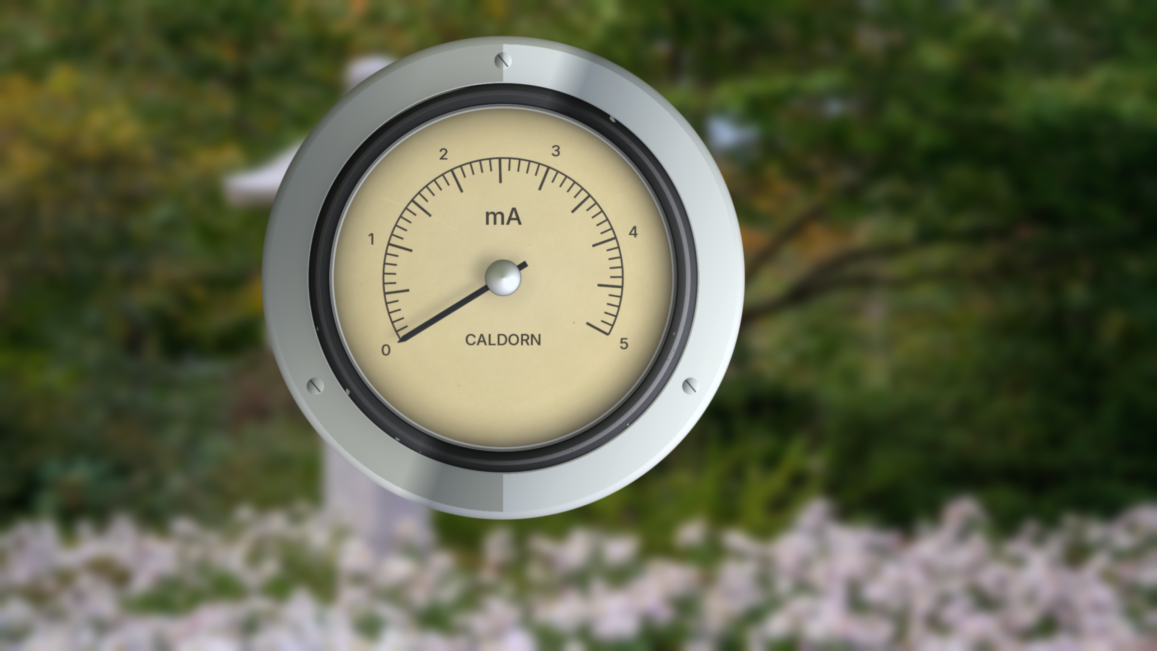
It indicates 0 mA
